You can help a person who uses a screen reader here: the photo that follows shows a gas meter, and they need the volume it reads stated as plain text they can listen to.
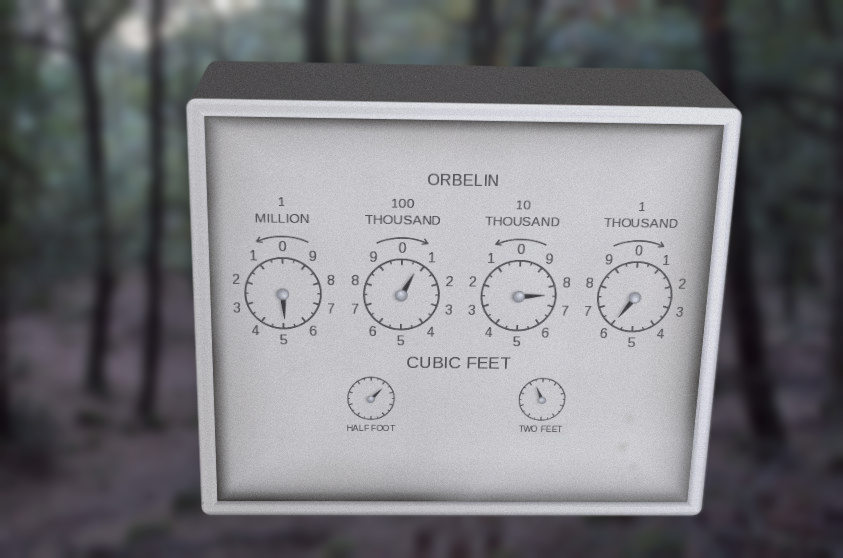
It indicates 507600 ft³
